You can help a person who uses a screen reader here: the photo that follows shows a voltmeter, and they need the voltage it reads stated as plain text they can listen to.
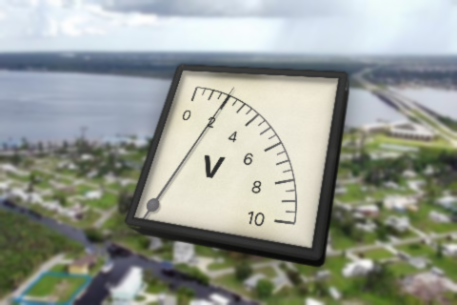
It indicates 2 V
